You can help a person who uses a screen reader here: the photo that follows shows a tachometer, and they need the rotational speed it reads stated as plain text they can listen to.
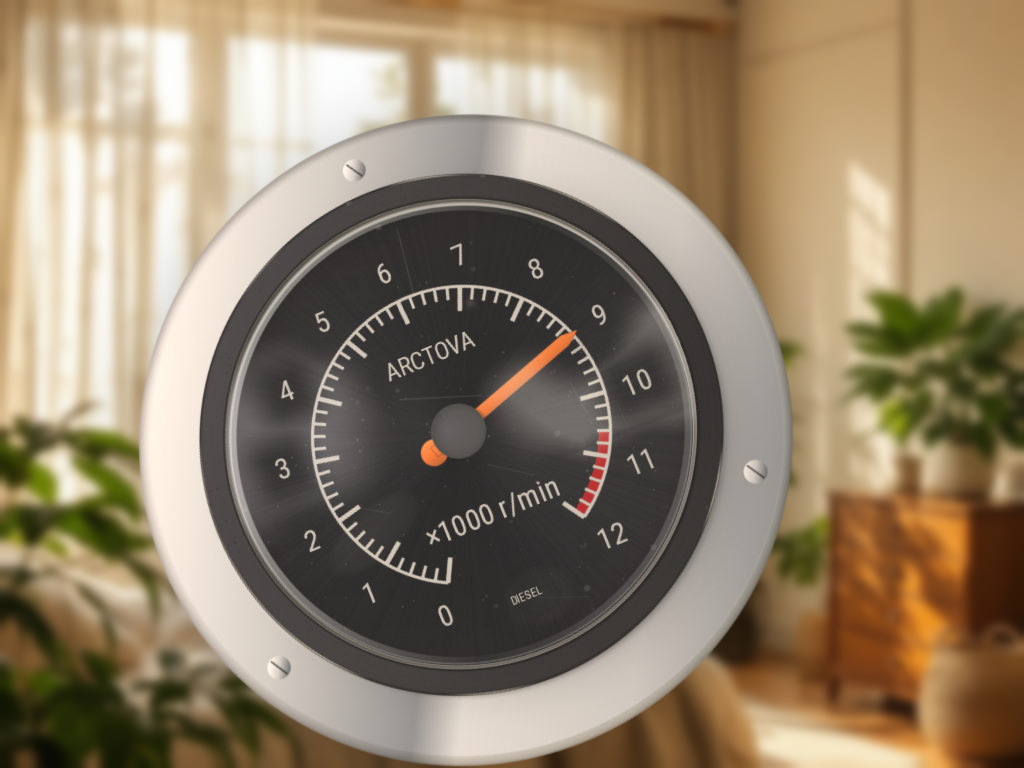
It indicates 9000 rpm
